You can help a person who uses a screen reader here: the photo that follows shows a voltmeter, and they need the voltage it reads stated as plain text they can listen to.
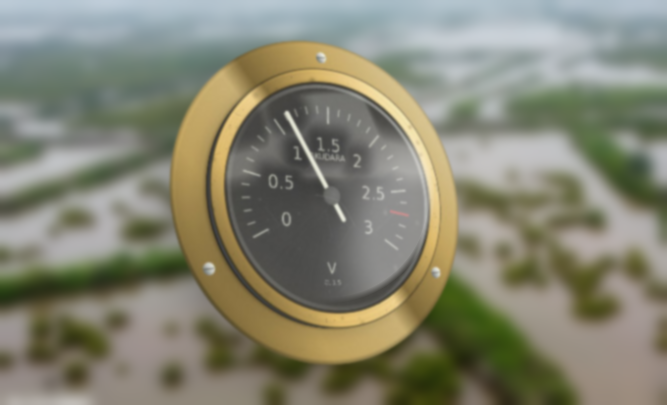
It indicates 1.1 V
